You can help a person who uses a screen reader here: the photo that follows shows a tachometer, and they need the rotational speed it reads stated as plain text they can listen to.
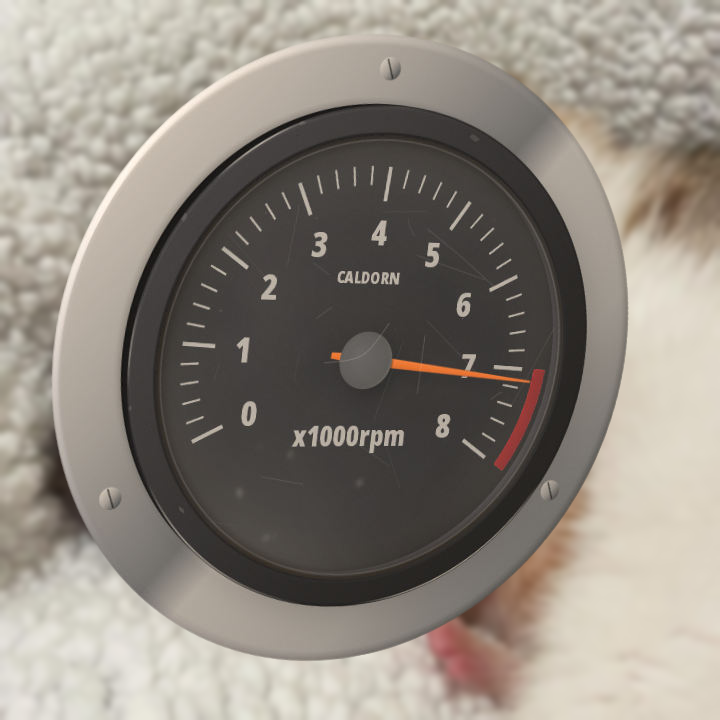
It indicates 7100 rpm
